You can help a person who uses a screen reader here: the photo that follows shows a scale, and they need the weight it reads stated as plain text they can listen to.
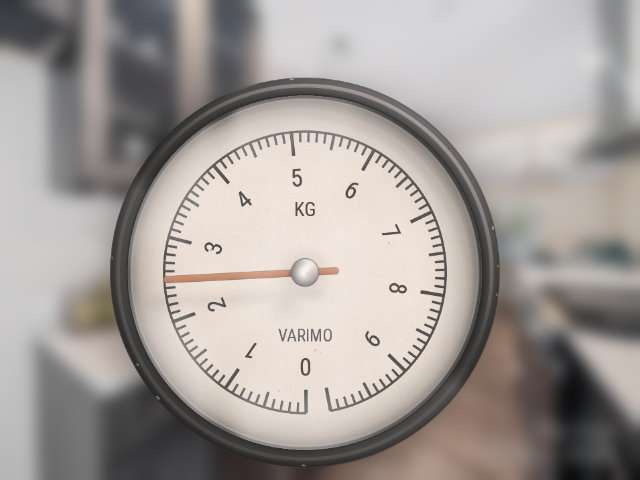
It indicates 2.5 kg
